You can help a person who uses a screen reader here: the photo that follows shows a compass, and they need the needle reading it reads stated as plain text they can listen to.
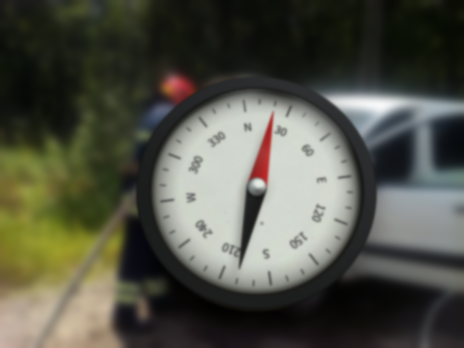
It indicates 20 °
